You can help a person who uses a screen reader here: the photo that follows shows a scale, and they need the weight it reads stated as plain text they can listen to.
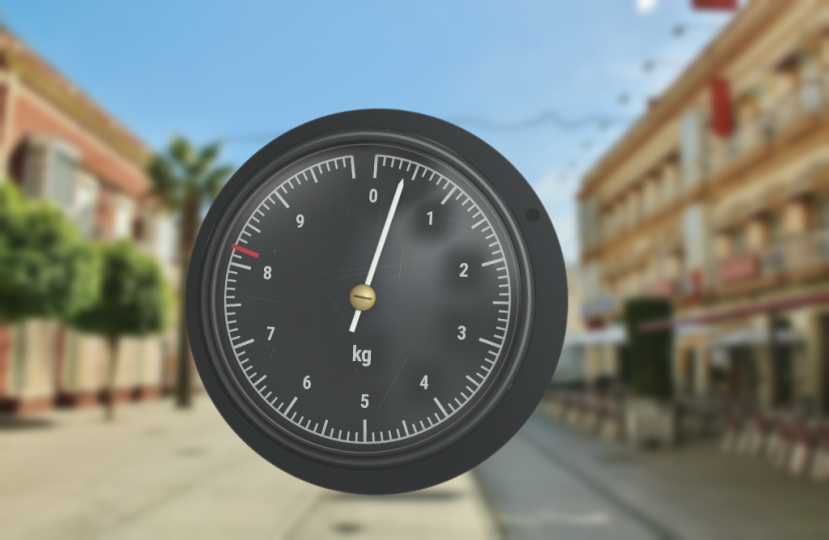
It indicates 0.4 kg
